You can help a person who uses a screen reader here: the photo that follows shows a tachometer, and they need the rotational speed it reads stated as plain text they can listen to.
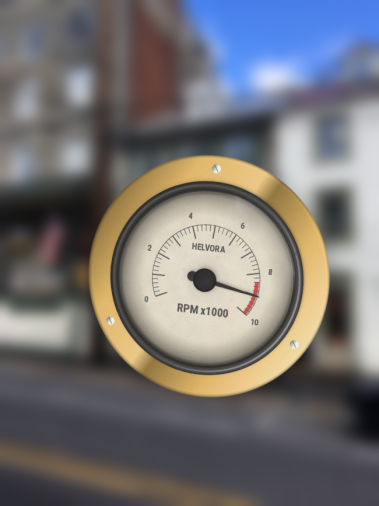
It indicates 9000 rpm
